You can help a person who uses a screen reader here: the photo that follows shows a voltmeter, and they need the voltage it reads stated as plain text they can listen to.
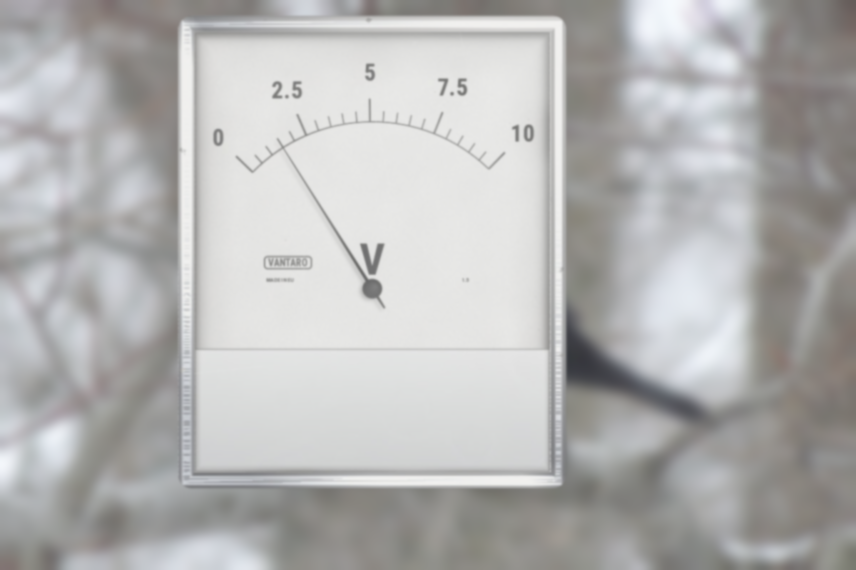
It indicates 1.5 V
